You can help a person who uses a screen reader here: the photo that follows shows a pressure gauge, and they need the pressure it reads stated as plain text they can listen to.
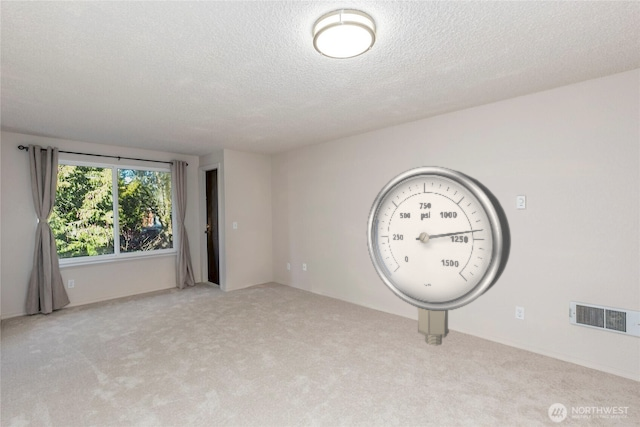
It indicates 1200 psi
